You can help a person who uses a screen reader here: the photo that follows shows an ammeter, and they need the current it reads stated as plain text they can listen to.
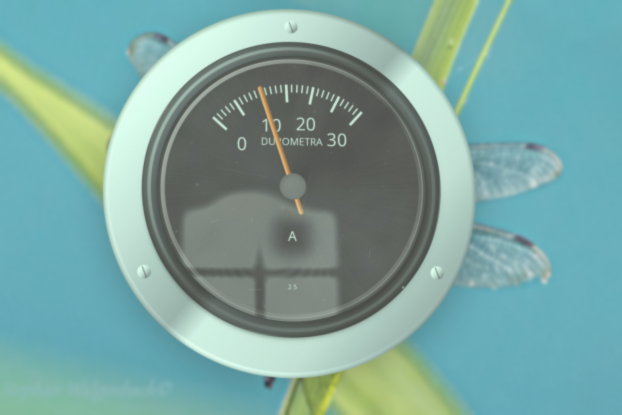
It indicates 10 A
